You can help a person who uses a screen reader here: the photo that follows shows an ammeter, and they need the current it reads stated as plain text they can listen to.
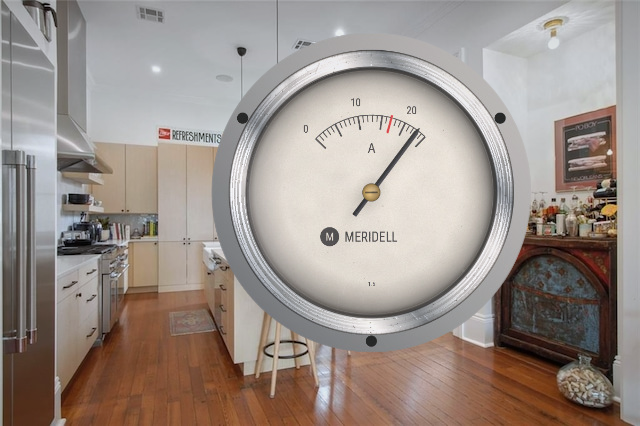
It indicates 23 A
